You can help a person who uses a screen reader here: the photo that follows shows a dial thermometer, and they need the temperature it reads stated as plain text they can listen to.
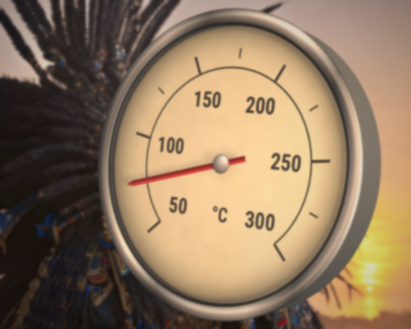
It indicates 75 °C
